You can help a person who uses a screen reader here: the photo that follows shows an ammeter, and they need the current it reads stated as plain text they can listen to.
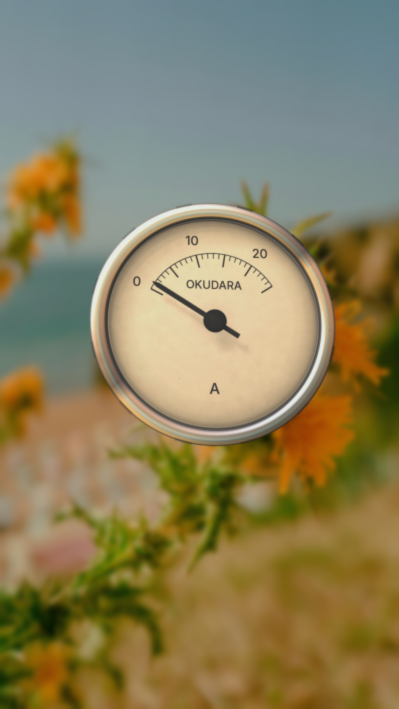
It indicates 1 A
